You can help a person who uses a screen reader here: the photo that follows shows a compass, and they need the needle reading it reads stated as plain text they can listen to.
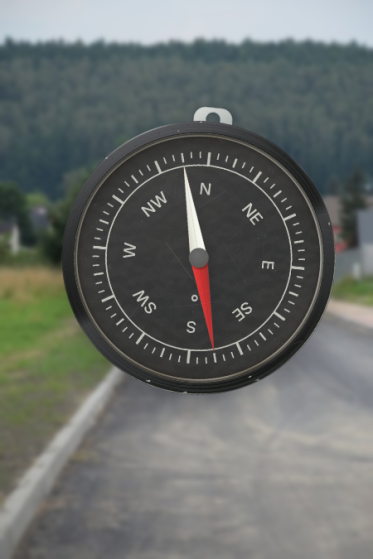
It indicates 165 °
